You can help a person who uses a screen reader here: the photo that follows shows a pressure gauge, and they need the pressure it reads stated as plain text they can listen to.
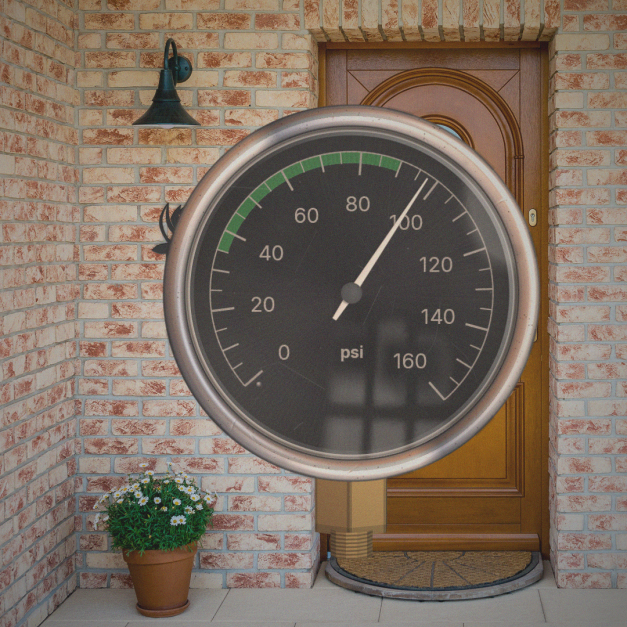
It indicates 97.5 psi
